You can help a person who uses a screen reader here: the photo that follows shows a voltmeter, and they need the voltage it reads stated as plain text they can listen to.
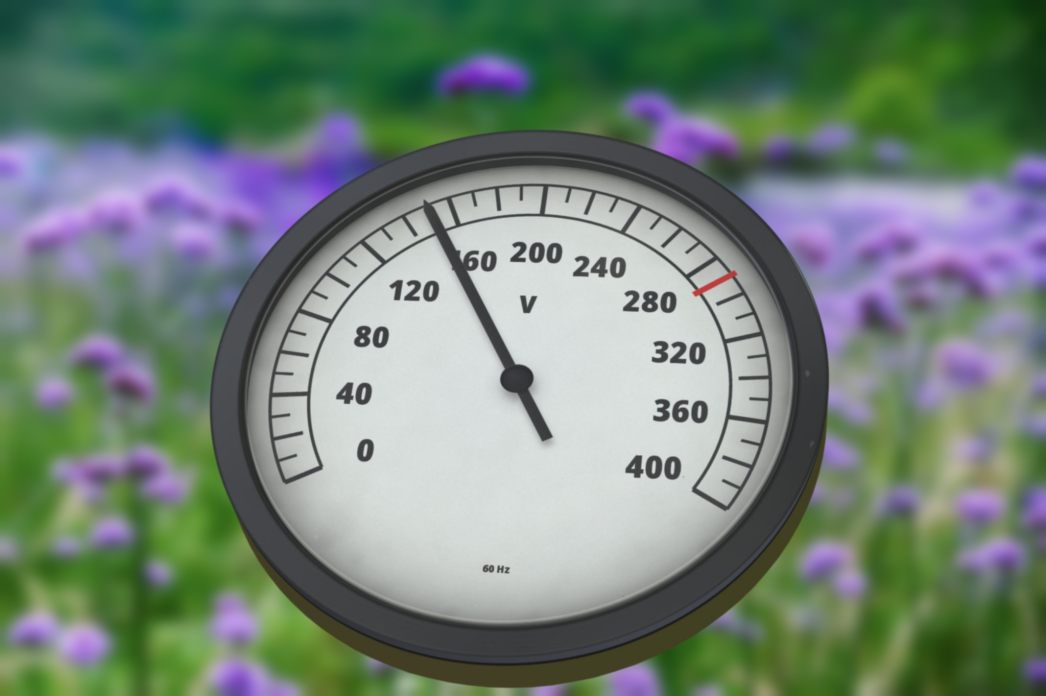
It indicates 150 V
